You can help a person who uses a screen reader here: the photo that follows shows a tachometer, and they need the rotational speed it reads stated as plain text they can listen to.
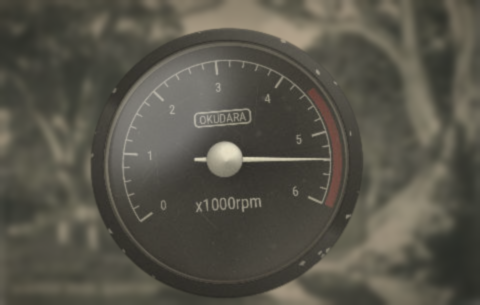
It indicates 5400 rpm
